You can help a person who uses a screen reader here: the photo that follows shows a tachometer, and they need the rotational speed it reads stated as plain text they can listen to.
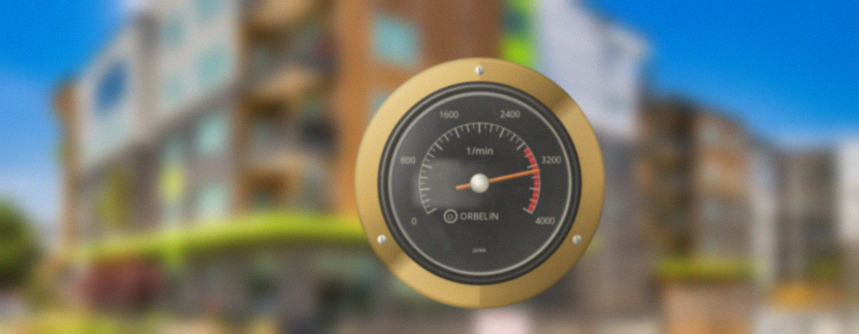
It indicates 3300 rpm
